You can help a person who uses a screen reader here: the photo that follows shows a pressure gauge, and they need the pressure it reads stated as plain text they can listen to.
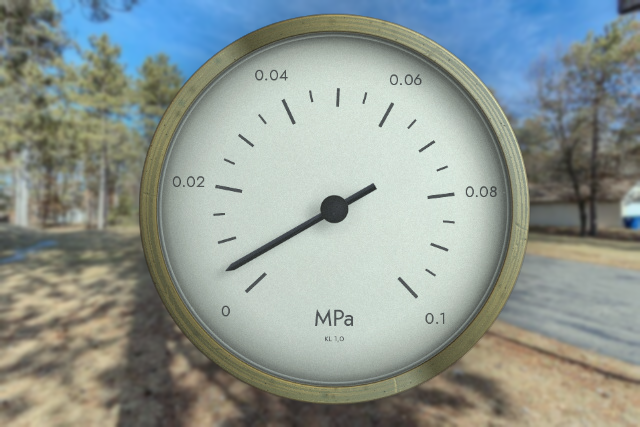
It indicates 0.005 MPa
